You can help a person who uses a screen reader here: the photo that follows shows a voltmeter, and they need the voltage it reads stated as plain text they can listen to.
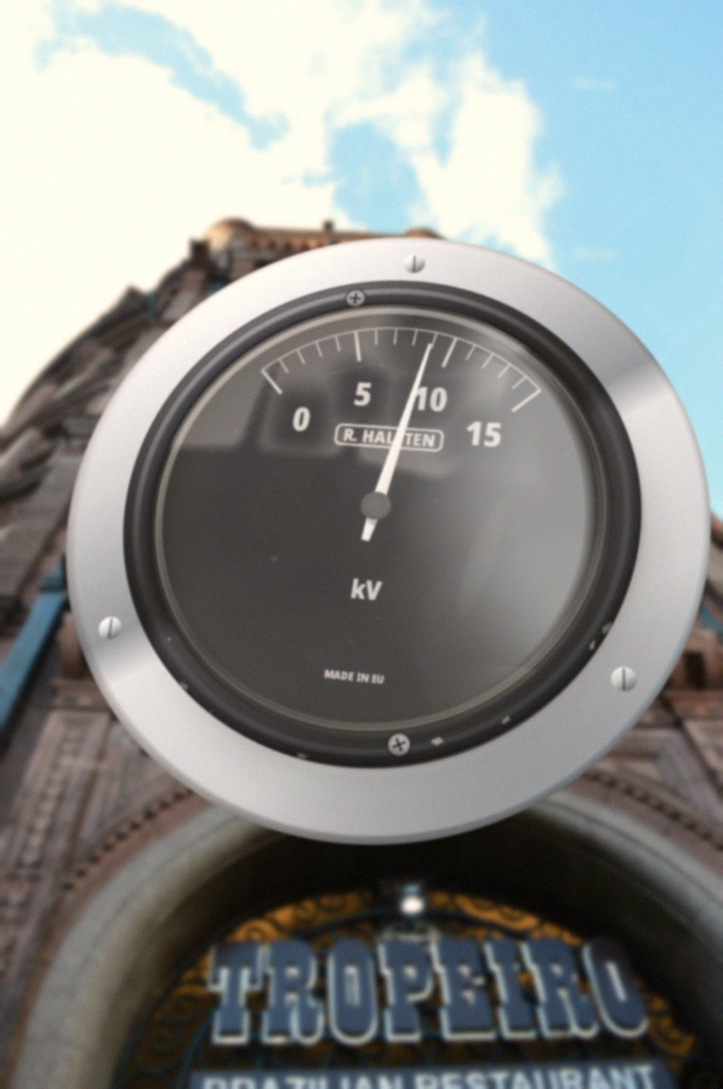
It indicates 9 kV
